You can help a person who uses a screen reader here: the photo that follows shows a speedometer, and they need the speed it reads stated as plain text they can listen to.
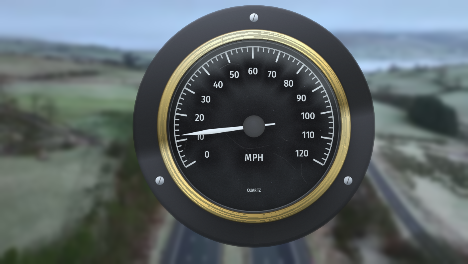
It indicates 12 mph
